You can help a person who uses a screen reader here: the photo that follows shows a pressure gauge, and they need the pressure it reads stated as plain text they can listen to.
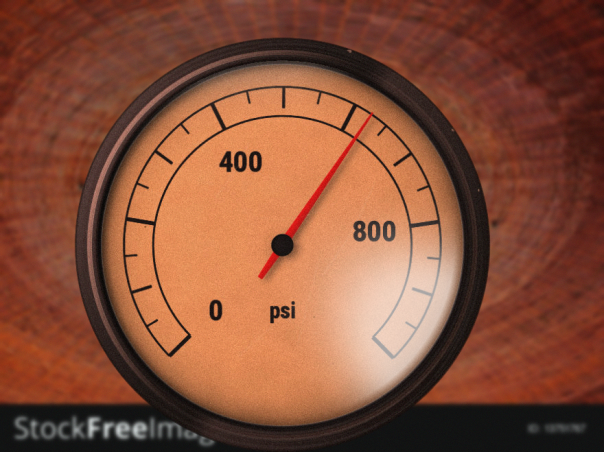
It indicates 625 psi
